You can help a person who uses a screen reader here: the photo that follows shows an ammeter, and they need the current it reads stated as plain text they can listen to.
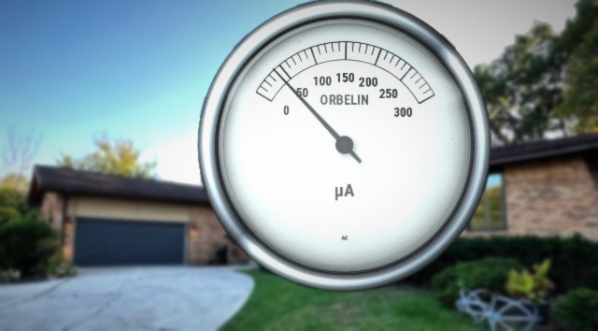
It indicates 40 µA
